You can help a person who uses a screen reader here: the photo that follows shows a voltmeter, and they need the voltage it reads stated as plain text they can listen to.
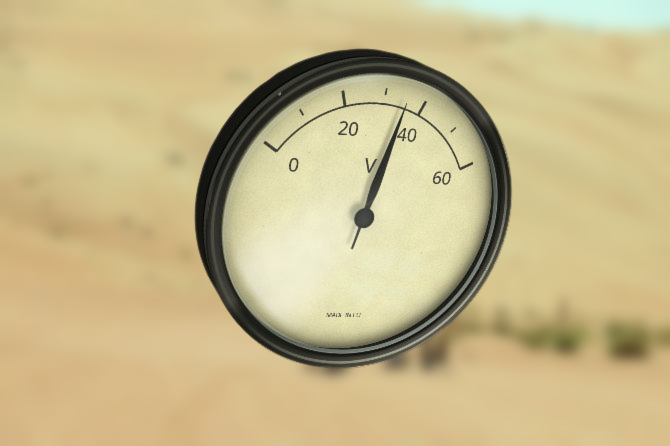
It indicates 35 V
